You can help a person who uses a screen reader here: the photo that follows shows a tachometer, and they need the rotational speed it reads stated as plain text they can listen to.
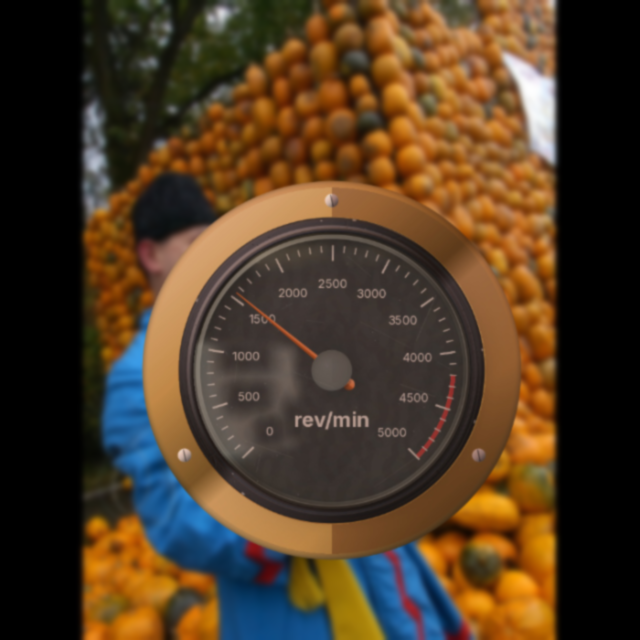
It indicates 1550 rpm
